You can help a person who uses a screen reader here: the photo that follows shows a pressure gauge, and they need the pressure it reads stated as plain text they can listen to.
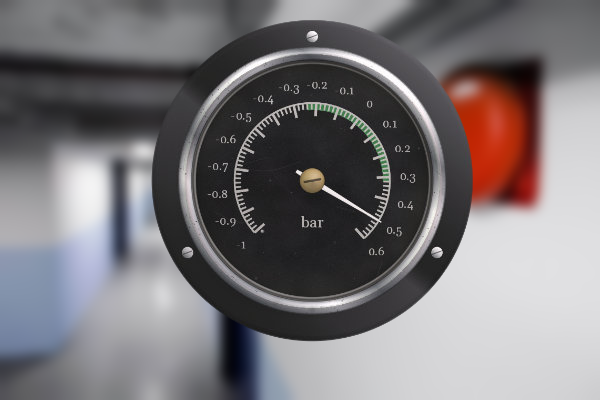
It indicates 0.5 bar
